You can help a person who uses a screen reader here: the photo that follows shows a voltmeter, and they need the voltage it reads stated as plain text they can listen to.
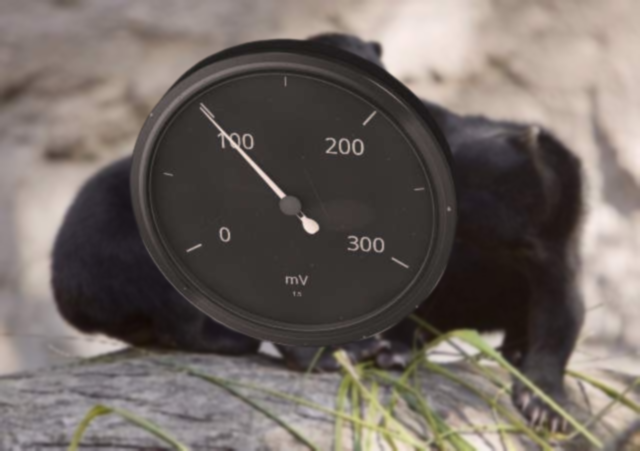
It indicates 100 mV
